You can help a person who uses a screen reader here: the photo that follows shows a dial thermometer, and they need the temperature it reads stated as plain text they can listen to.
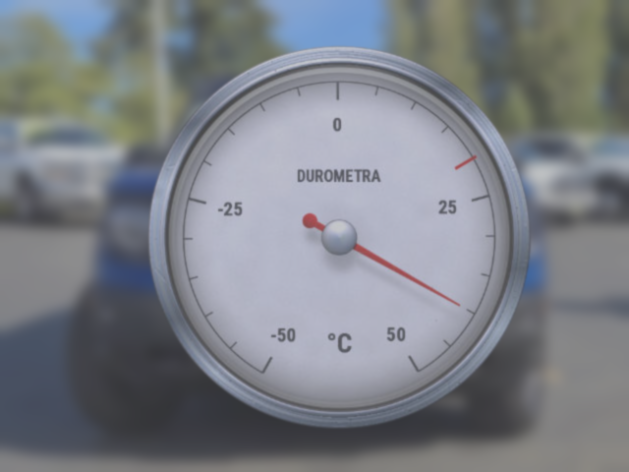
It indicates 40 °C
